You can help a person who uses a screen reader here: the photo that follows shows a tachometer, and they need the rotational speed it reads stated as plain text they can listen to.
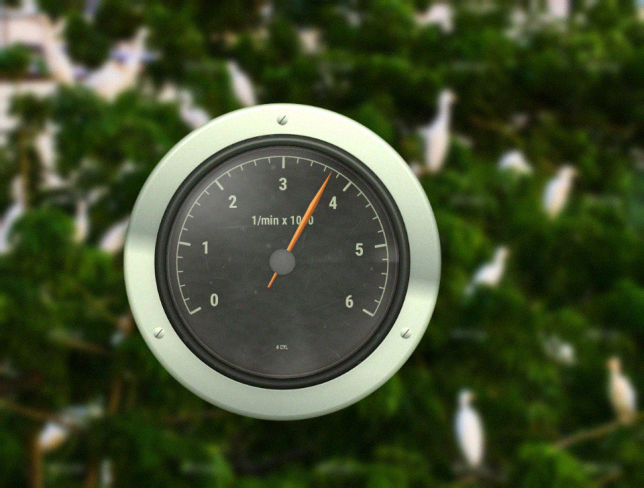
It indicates 3700 rpm
